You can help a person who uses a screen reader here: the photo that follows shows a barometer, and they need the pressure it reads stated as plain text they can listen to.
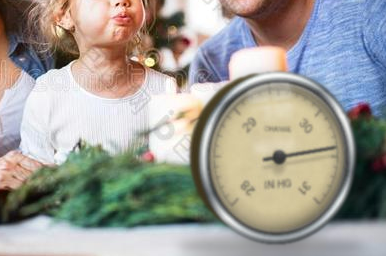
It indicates 30.4 inHg
